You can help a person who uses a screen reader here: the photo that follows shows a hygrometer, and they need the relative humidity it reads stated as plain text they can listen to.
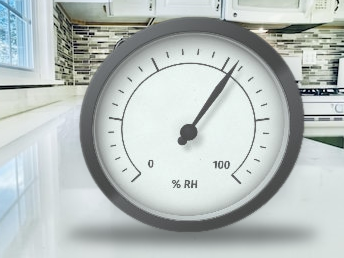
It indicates 62 %
